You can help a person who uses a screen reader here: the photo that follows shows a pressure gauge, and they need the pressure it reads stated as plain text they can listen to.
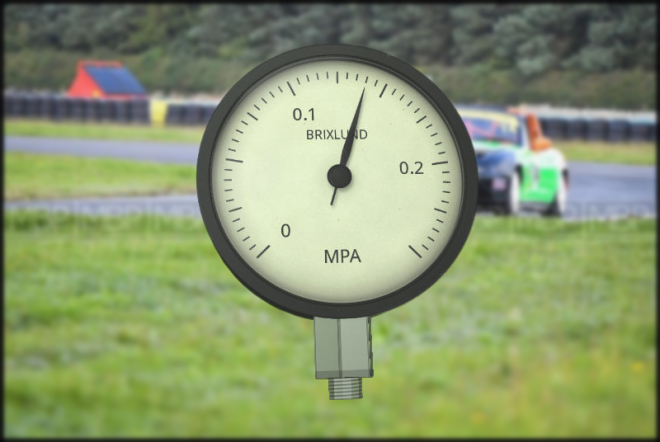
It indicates 0.14 MPa
